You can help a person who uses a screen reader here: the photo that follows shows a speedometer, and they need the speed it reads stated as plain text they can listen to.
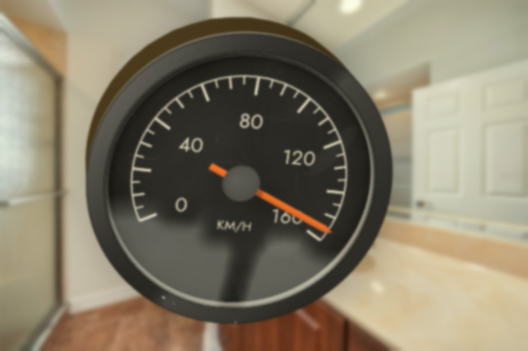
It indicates 155 km/h
